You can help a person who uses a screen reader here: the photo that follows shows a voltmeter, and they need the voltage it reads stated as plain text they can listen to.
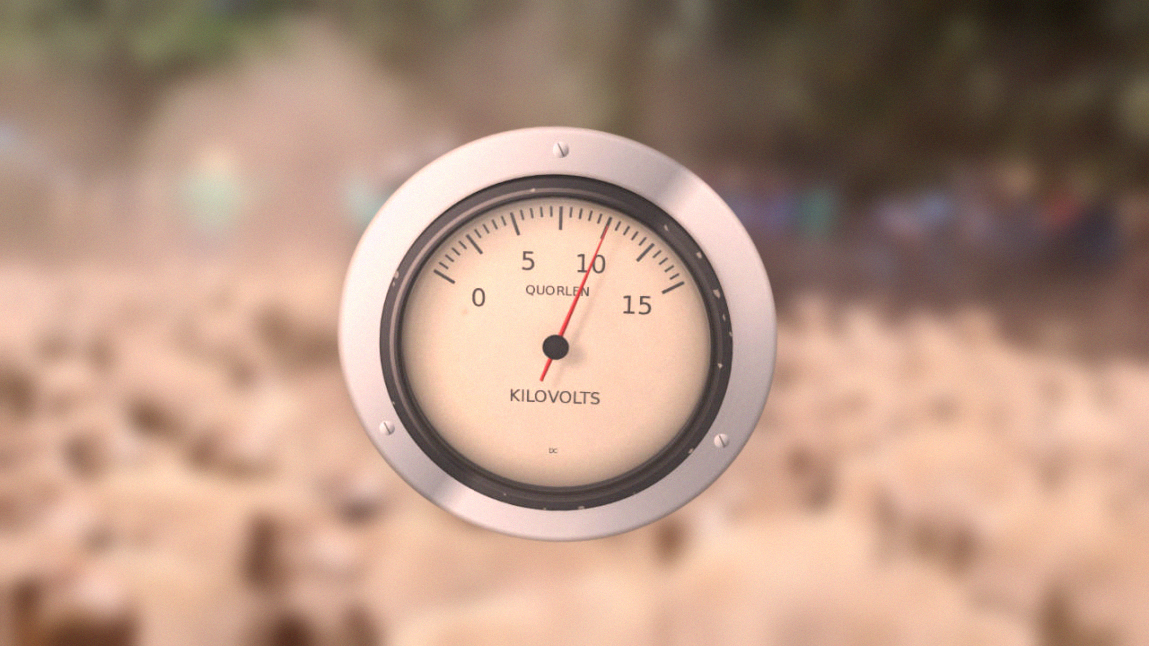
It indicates 10 kV
